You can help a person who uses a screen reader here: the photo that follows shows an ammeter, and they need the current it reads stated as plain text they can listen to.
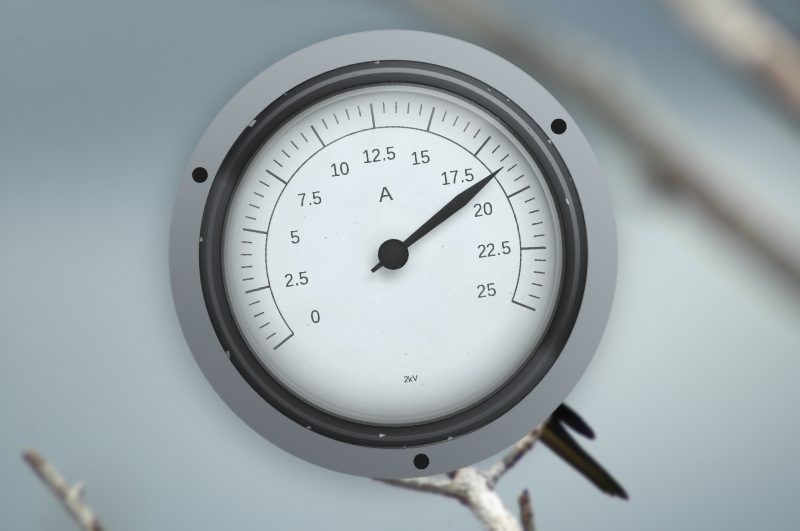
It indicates 18.75 A
